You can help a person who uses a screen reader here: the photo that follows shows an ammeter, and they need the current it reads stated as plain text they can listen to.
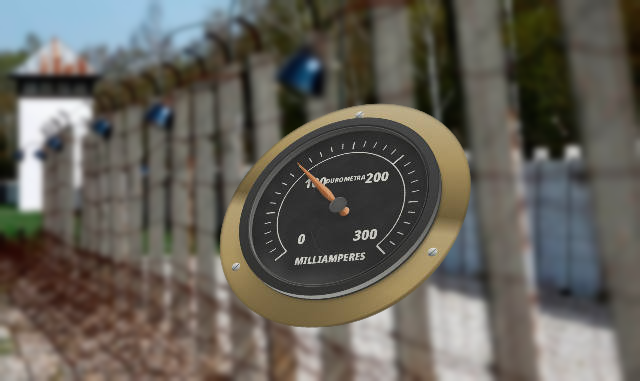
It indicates 100 mA
